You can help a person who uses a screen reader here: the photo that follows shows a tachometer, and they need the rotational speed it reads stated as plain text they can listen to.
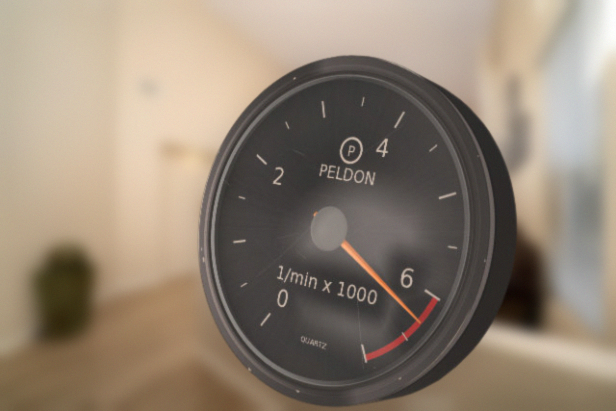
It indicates 6250 rpm
